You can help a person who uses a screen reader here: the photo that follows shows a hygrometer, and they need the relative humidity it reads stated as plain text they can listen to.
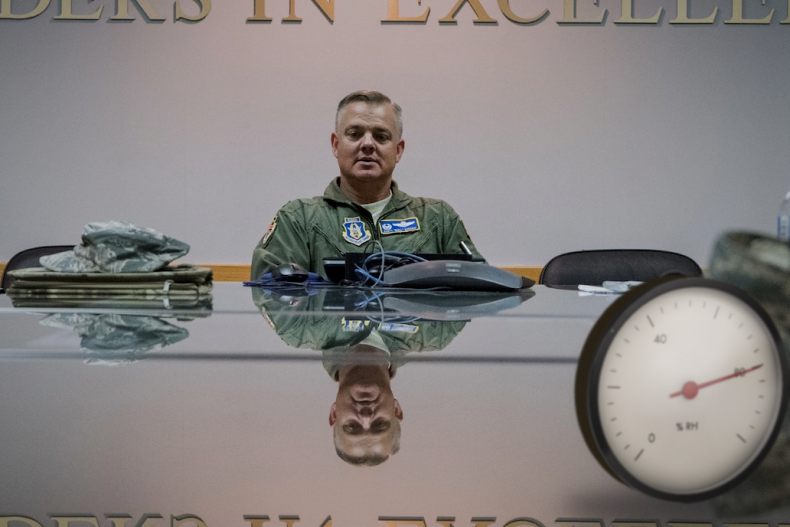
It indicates 80 %
